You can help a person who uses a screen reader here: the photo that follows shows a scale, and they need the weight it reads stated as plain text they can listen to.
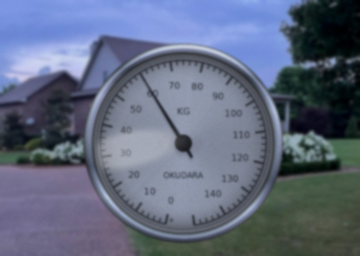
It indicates 60 kg
